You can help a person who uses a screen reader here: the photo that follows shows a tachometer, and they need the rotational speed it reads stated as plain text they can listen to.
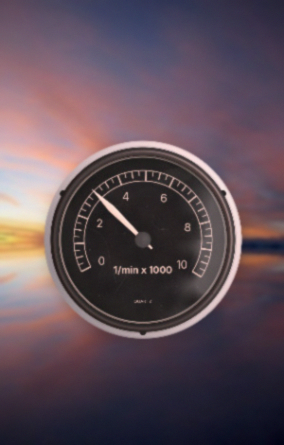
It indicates 3000 rpm
